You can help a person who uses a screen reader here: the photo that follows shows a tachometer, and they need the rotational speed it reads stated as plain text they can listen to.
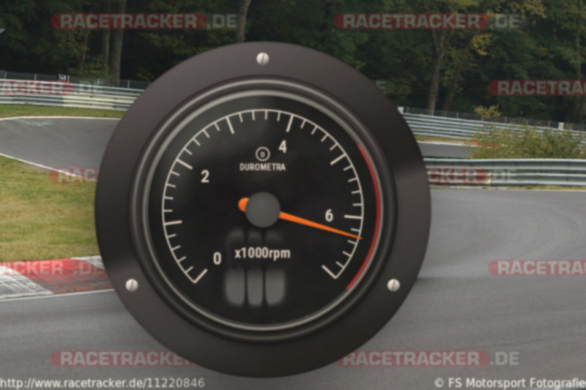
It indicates 6300 rpm
